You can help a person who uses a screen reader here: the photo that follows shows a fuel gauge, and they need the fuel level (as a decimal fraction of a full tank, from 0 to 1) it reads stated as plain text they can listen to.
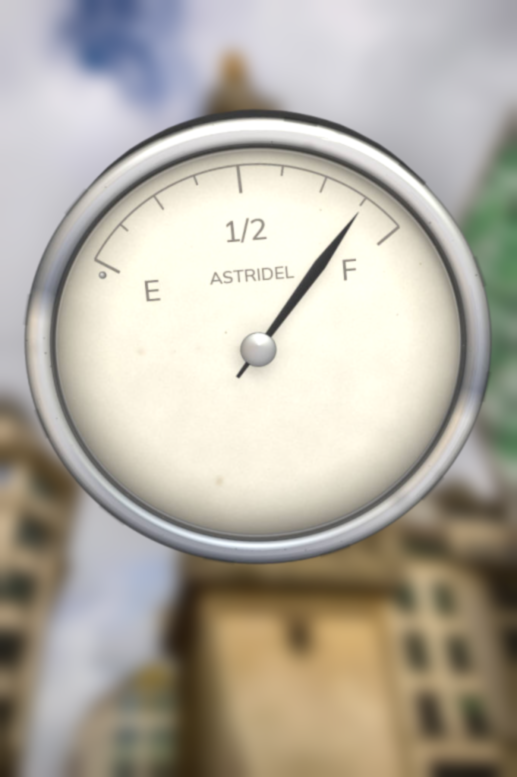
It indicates 0.875
